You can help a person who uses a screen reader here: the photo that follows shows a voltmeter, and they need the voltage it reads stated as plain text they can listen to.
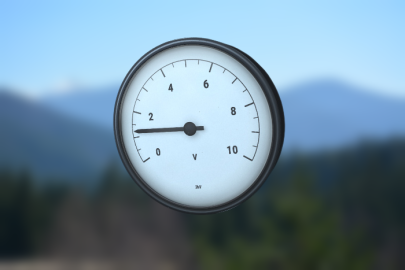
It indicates 1.25 V
